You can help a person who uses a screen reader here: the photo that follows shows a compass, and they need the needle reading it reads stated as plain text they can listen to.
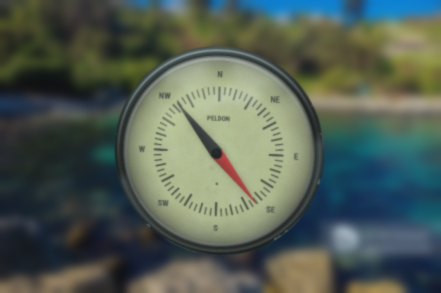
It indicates 140 °
